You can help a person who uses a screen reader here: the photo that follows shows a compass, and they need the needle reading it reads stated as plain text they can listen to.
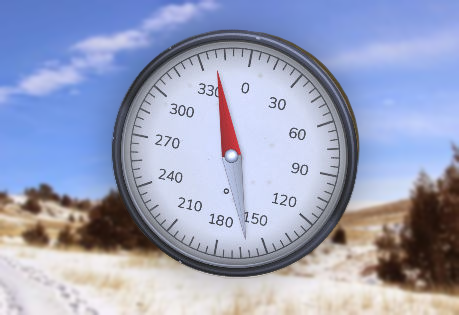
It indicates 340 °
